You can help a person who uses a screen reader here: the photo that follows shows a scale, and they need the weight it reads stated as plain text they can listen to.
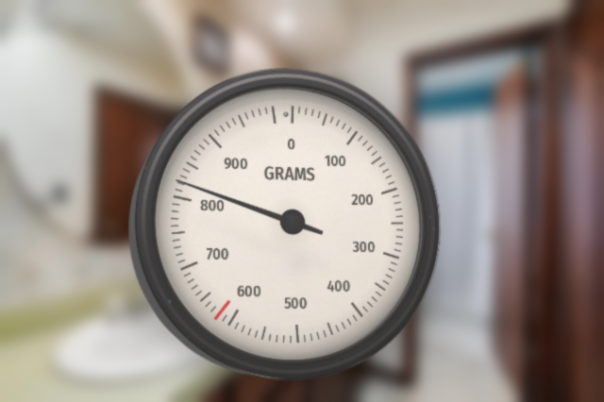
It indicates 820 g
